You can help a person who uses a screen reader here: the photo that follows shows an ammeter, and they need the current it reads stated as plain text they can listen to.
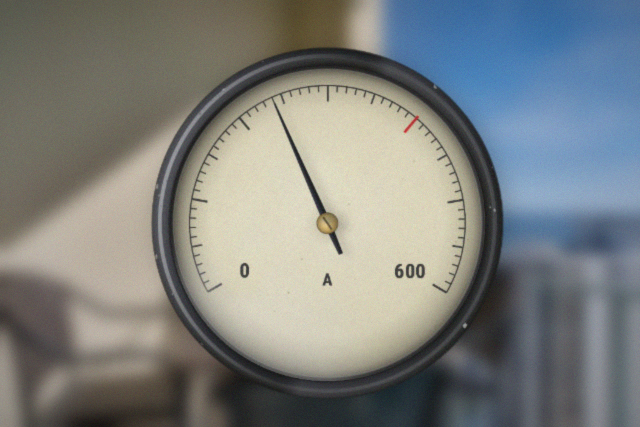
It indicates 240 A
